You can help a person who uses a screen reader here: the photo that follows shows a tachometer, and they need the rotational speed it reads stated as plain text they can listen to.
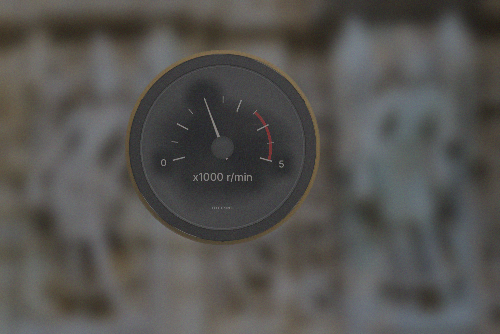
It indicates 2000 rpm
